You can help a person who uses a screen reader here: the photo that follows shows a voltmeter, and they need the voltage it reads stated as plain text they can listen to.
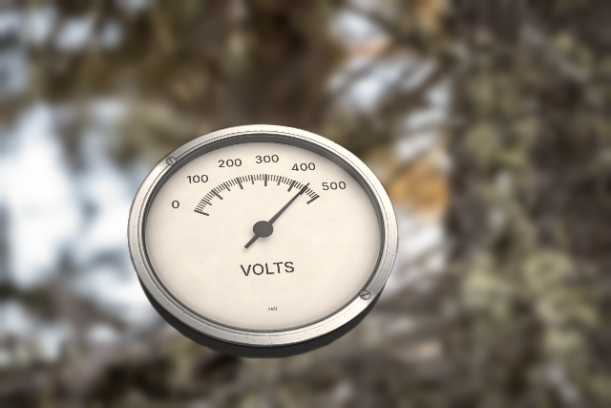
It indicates 450 V
